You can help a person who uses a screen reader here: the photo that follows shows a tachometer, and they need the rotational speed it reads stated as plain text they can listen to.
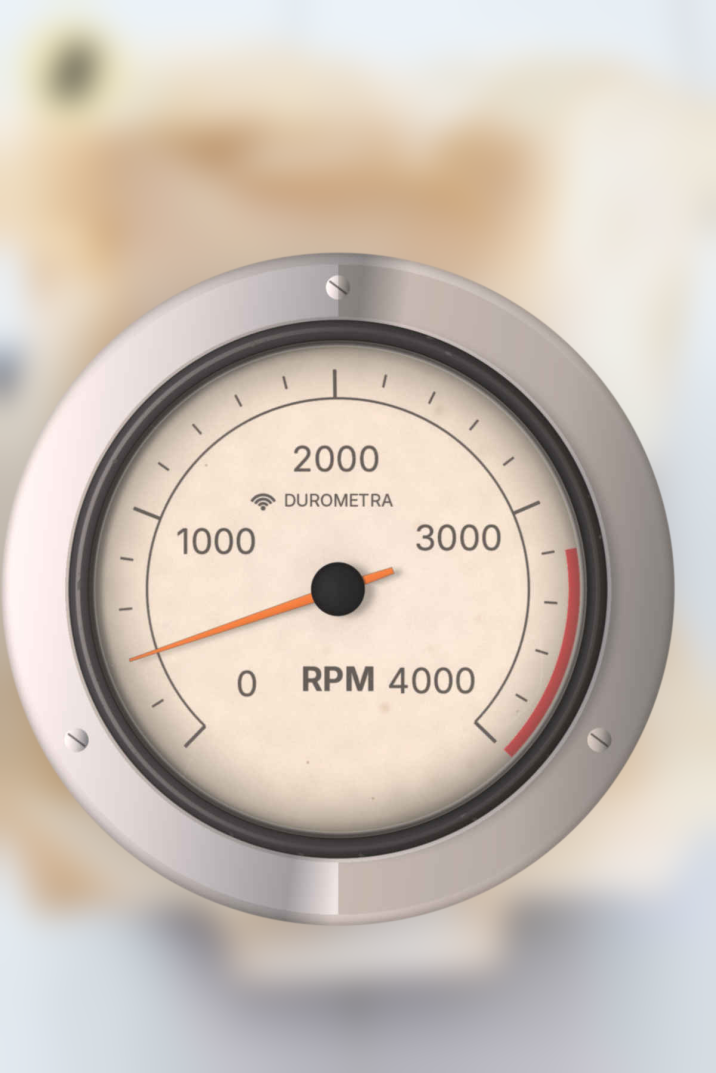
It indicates 400 rpm
